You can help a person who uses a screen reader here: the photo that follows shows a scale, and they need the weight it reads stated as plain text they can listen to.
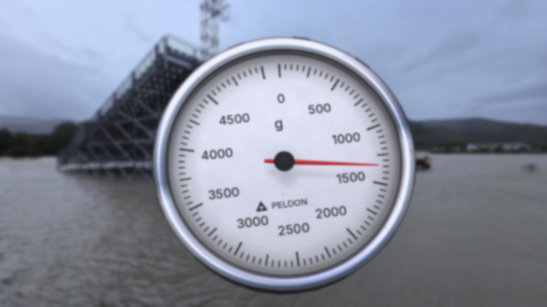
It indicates 1350 g
